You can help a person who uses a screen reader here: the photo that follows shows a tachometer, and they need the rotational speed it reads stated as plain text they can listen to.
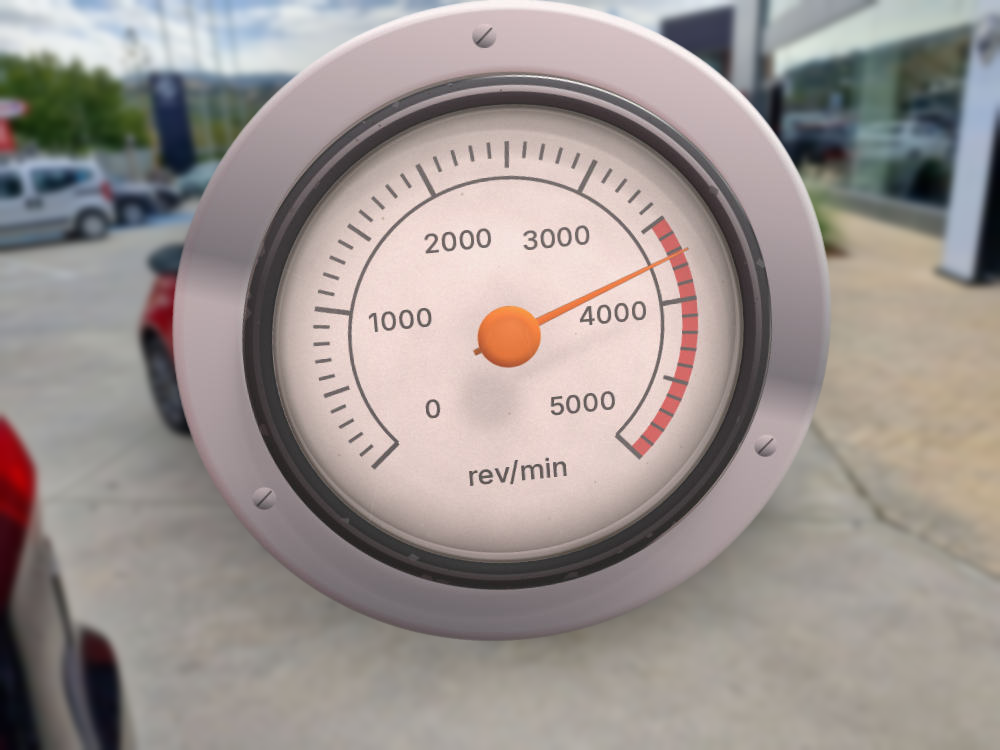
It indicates 3700 rpm
